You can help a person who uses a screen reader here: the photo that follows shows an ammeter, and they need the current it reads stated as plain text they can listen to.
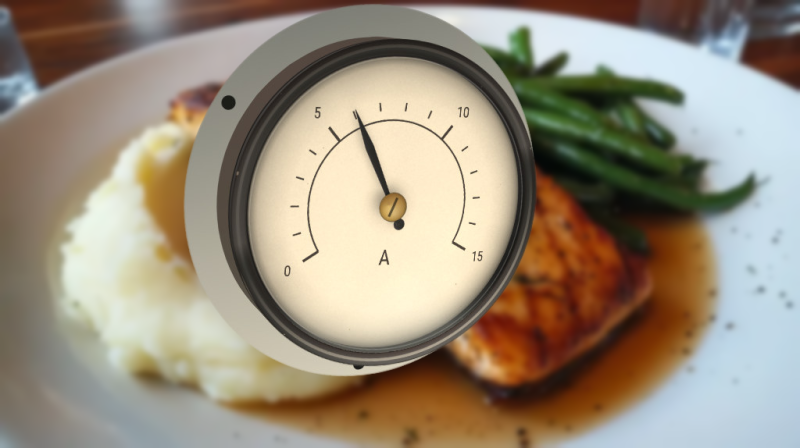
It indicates 6 A
